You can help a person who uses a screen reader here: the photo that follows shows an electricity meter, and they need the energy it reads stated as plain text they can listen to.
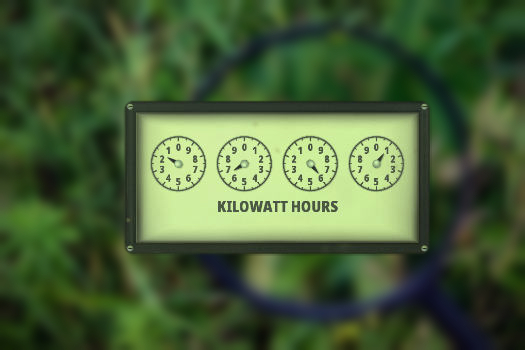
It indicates 1661 kWh
